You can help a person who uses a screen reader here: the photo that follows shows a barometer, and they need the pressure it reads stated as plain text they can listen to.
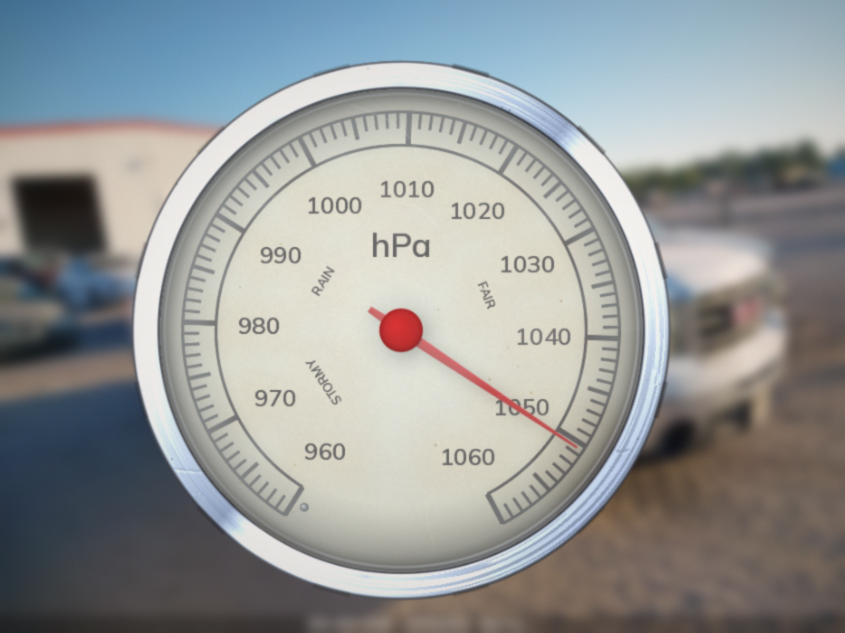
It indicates 1050.5 hPa
